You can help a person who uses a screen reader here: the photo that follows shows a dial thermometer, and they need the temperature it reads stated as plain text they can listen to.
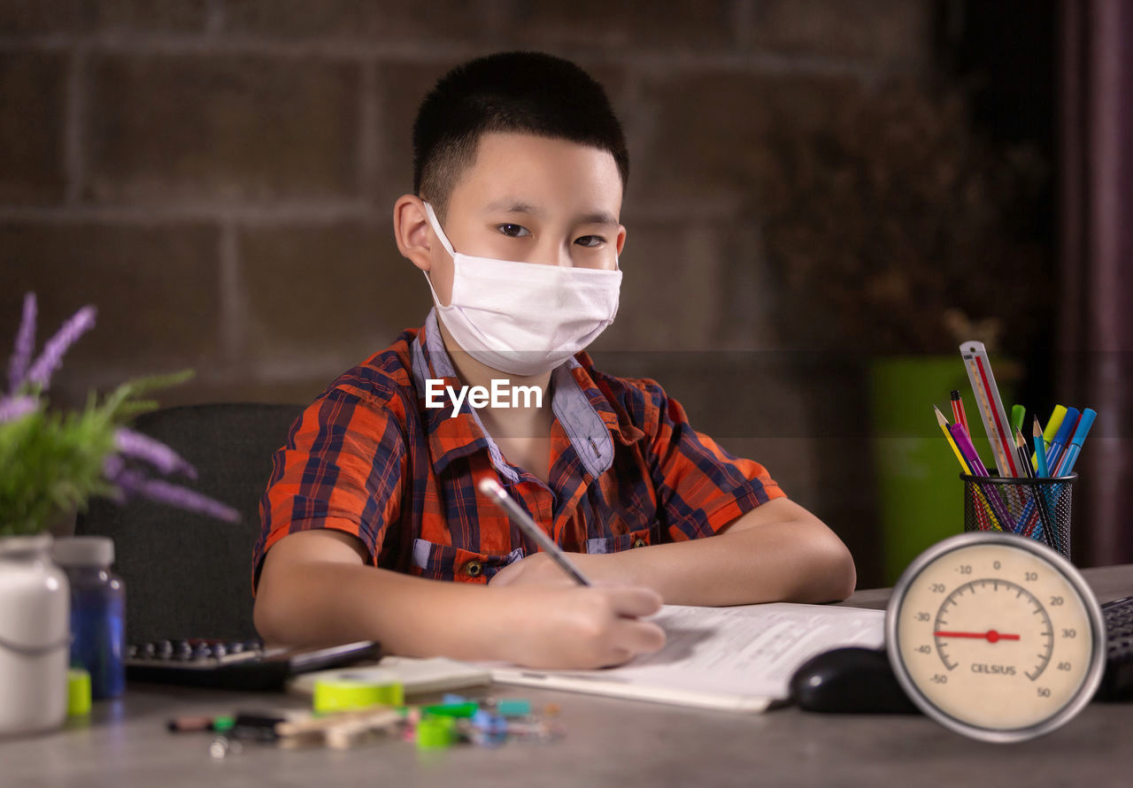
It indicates -35 °C
